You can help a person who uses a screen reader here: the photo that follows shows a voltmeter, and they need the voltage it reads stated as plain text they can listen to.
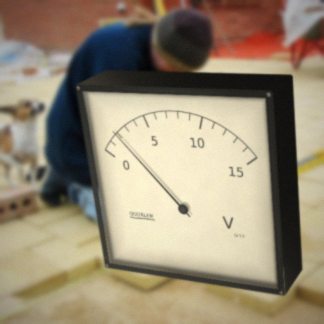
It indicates 2 V
